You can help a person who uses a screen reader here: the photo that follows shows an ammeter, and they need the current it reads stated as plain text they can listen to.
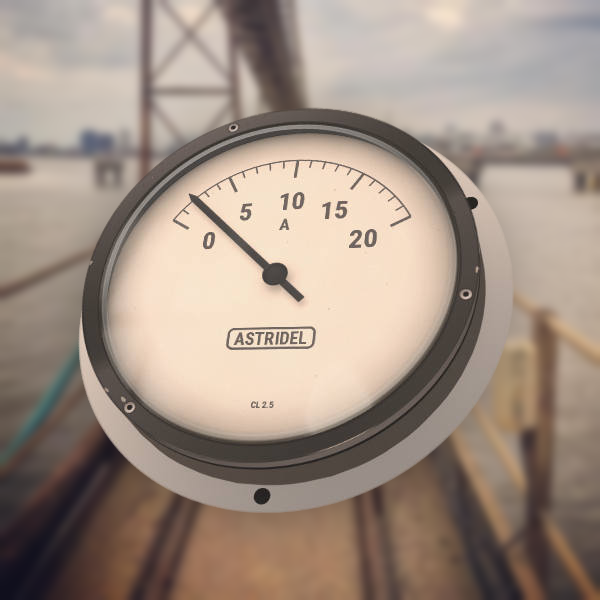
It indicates 2 A
